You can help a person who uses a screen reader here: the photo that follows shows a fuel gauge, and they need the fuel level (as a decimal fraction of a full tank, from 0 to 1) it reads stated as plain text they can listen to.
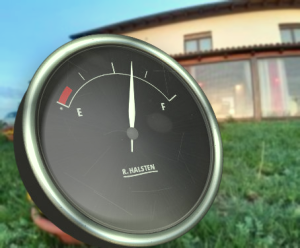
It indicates 0.625
